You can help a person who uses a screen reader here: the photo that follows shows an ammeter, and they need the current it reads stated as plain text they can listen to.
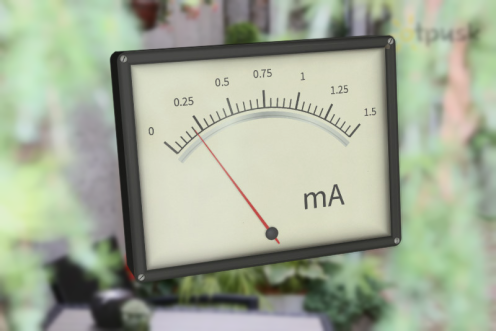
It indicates 0.2 mA
